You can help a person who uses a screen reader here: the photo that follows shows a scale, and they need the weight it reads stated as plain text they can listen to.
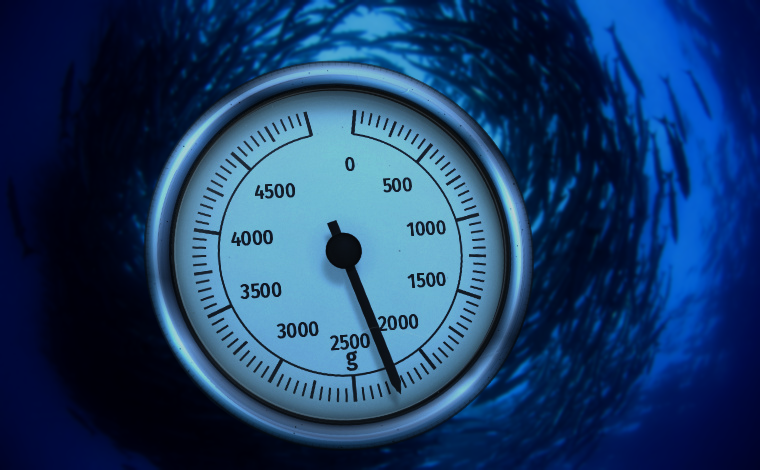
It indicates 2250 g
